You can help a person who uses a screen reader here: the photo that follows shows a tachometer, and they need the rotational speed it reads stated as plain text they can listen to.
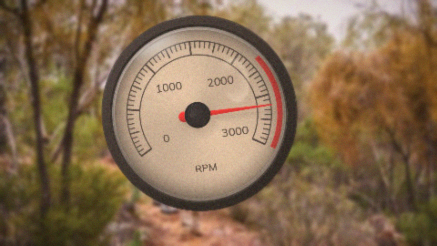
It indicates 2600 rpm
